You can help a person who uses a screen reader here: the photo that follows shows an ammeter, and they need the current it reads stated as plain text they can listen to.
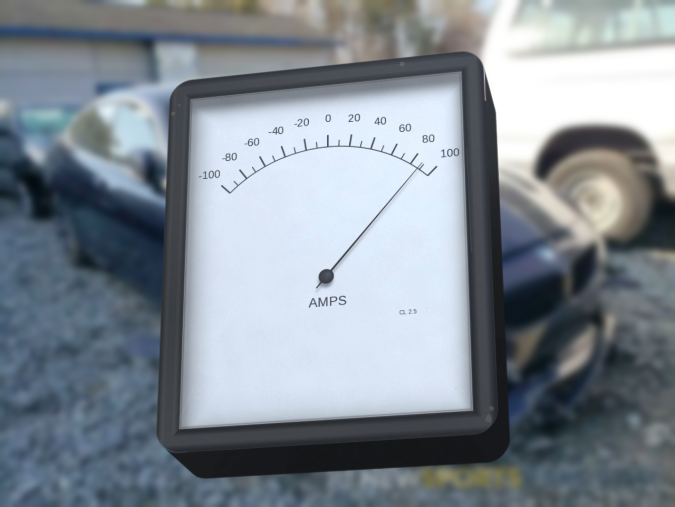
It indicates 90 A
